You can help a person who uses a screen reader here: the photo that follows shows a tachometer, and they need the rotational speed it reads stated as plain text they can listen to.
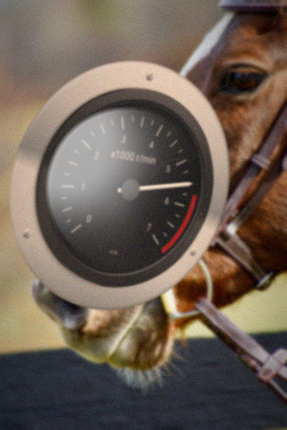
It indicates 5500 rpm
